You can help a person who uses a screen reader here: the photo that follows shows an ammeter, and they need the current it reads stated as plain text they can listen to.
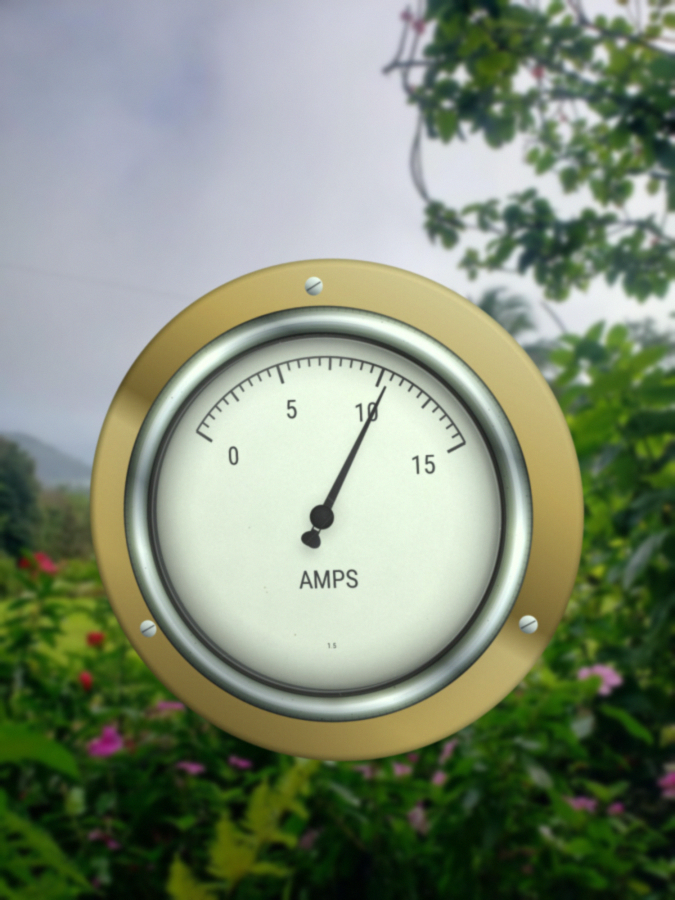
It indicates 10.5 A
